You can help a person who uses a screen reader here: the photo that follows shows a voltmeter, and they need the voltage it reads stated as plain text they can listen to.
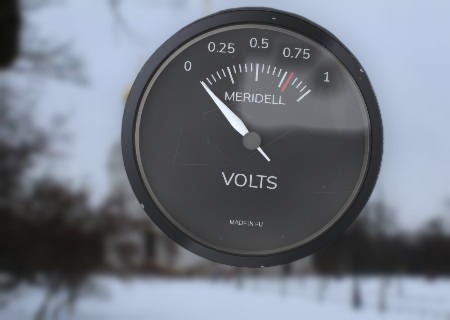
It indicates 0 V
